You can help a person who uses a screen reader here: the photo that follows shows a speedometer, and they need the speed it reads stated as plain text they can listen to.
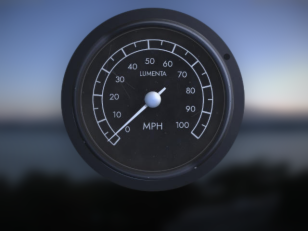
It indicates 2.5 mph
